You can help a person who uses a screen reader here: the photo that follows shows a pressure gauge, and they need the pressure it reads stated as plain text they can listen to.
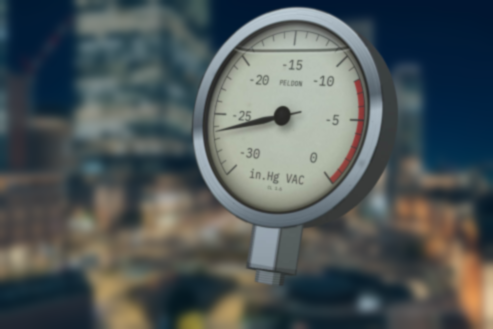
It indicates -26.5 inHg
